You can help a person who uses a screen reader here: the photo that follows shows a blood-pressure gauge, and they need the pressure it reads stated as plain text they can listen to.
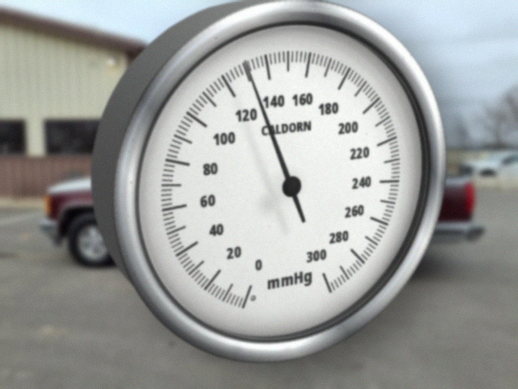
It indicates 130 mmHg
